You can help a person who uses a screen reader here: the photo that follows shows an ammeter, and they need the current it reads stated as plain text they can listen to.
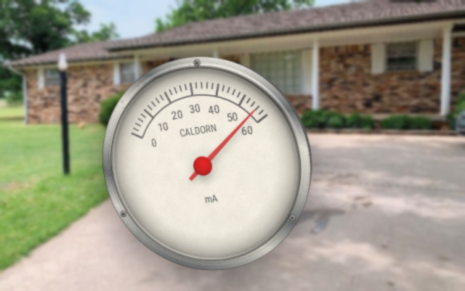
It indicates 56 mA
